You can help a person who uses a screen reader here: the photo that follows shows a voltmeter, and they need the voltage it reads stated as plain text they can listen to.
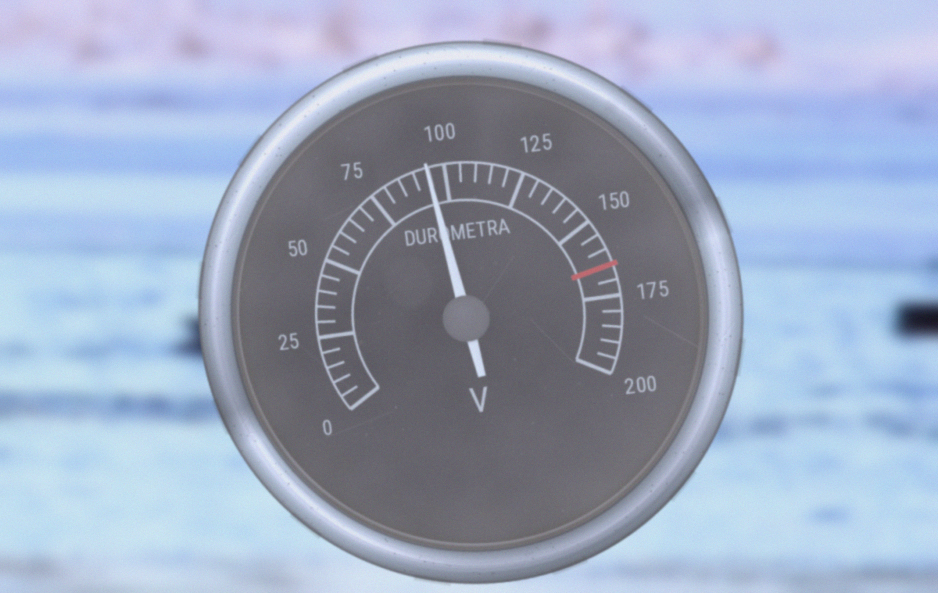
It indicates 95 V
